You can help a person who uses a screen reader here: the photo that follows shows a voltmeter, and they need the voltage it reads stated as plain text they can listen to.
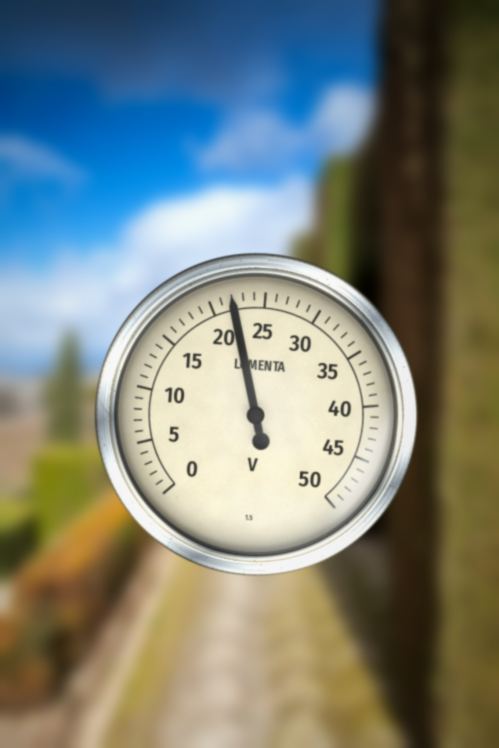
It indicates 22 V
